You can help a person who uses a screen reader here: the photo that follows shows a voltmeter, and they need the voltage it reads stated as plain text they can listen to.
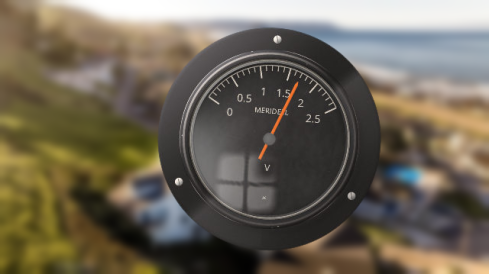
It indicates 1.7 V
